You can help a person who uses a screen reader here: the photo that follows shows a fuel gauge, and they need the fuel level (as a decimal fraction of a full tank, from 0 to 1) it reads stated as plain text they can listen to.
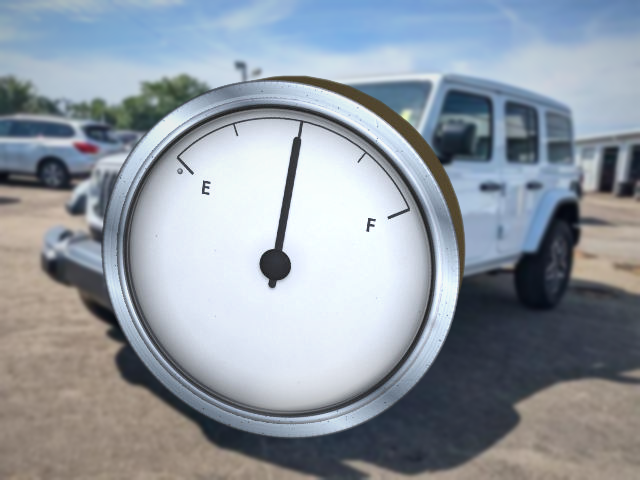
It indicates 0.5
